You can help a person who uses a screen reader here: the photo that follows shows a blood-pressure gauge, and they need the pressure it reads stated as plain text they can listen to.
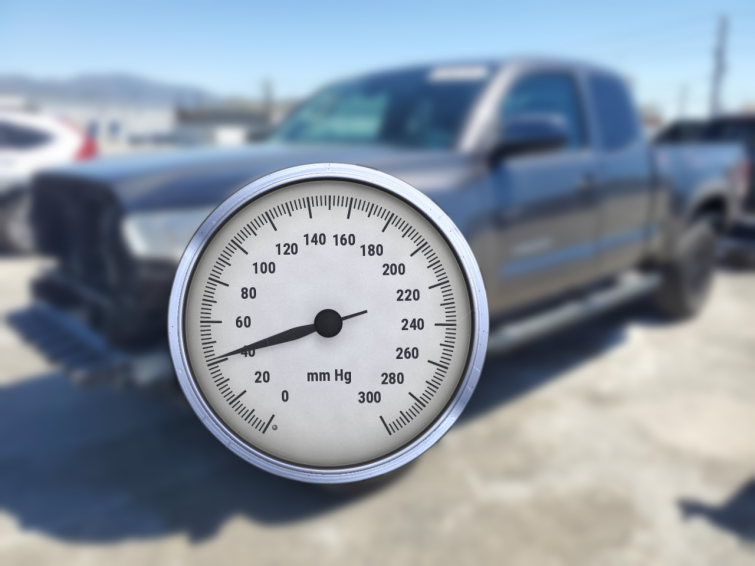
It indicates 42 mmHg
